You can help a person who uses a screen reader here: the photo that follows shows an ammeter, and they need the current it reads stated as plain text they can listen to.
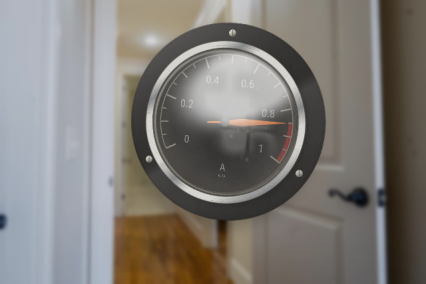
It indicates 0.85 A
